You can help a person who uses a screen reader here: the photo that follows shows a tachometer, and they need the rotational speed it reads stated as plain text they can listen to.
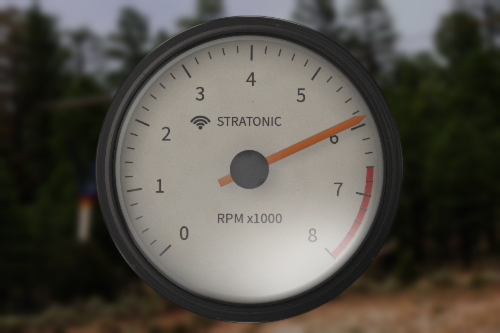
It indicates 5900 rpm
